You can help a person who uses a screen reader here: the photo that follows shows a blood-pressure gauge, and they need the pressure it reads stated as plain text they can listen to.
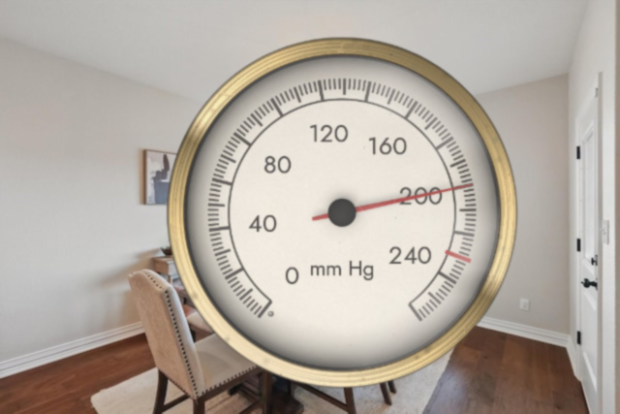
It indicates 200 mmHg
